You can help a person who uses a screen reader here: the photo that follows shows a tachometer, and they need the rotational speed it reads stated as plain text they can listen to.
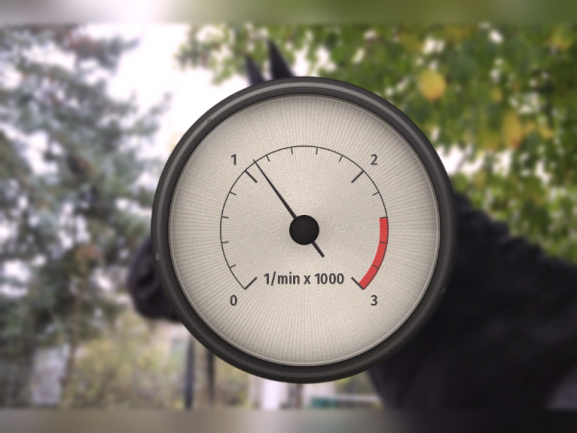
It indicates 1100 rpm
